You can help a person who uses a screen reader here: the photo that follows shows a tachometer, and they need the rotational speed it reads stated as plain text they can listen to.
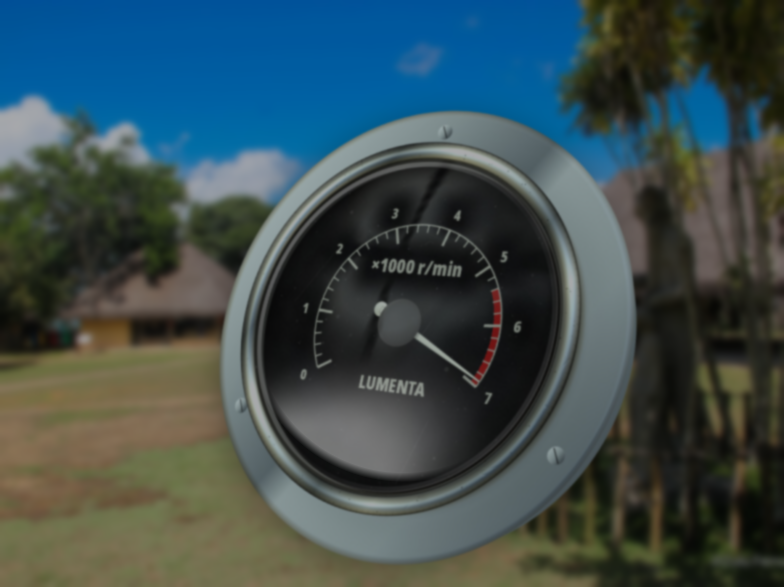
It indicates 6900 rpm
